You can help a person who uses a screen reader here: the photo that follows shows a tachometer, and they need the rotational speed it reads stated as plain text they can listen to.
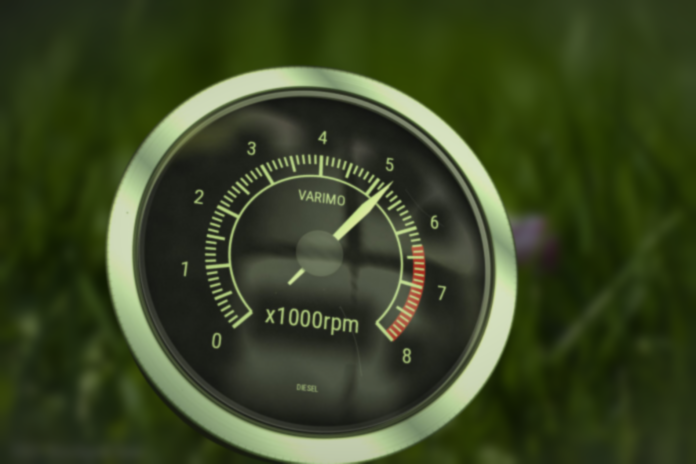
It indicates 5200 rpm
